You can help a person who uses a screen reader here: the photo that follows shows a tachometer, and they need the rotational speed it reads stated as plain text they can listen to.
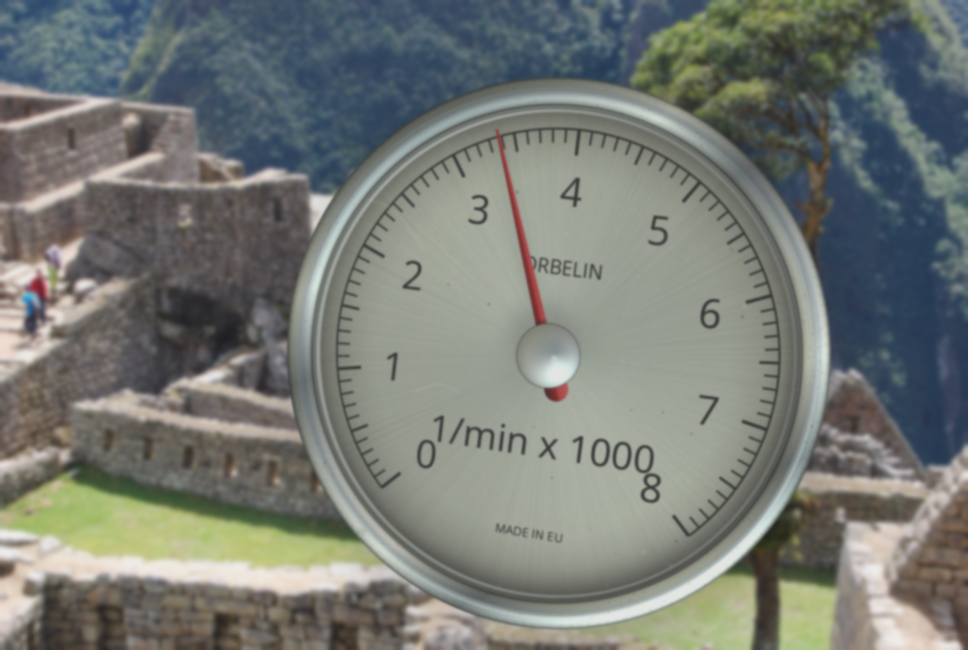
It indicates 3400 rpm
